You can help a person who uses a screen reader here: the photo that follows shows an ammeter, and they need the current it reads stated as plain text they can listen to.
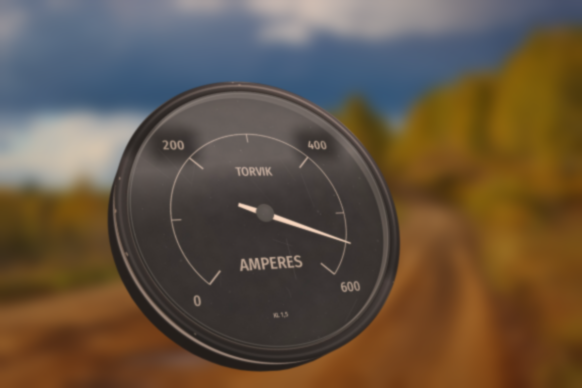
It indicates 550 A
